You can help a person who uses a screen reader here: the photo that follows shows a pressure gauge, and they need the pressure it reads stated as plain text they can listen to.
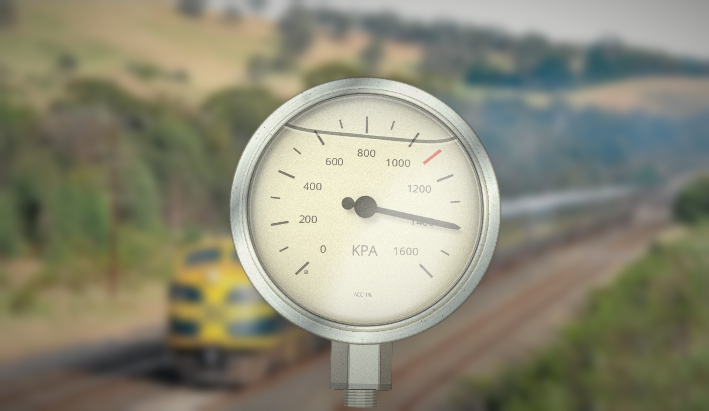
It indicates 1400 kPa
